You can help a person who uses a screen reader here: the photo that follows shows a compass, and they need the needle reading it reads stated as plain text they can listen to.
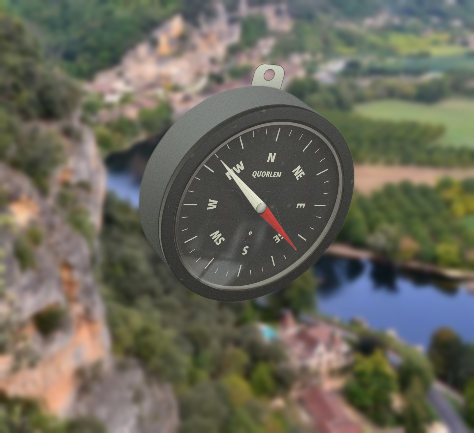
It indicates 130 °
